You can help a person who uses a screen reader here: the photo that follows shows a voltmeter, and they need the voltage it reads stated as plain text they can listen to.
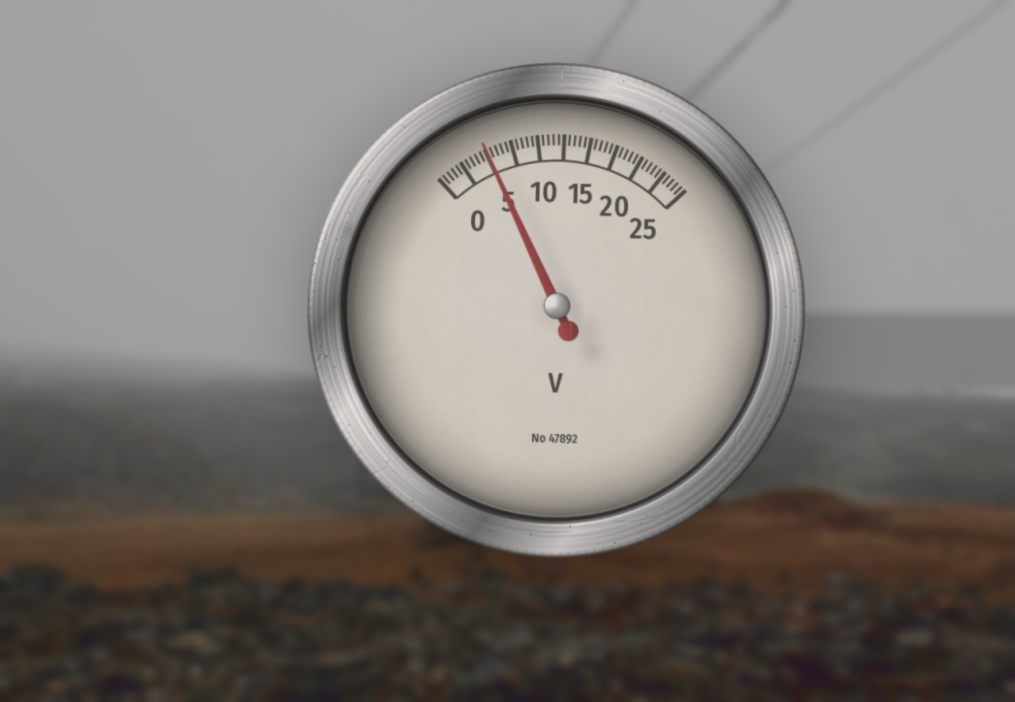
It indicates 5 V
